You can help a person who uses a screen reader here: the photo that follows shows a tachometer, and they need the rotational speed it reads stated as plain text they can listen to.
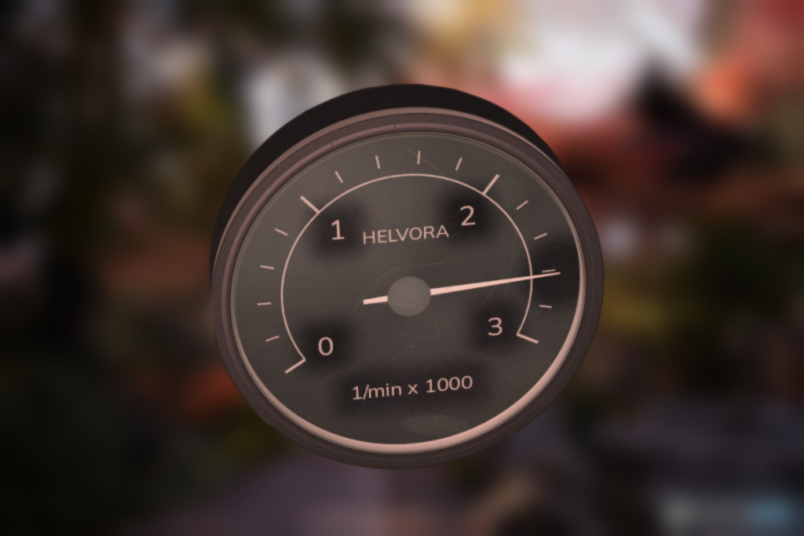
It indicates 2600 rpm
